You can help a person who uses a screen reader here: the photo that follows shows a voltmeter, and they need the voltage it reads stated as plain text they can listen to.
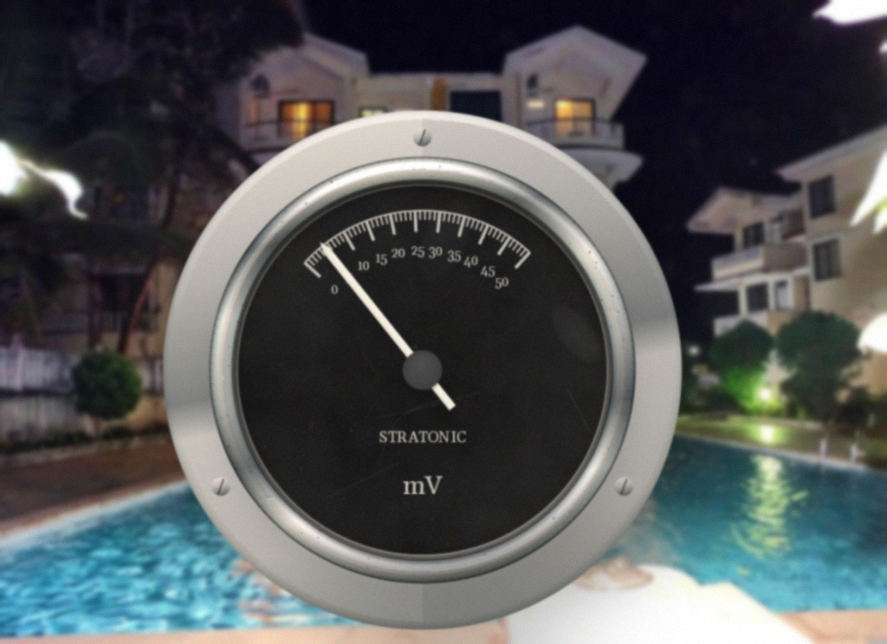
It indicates 5 mV
